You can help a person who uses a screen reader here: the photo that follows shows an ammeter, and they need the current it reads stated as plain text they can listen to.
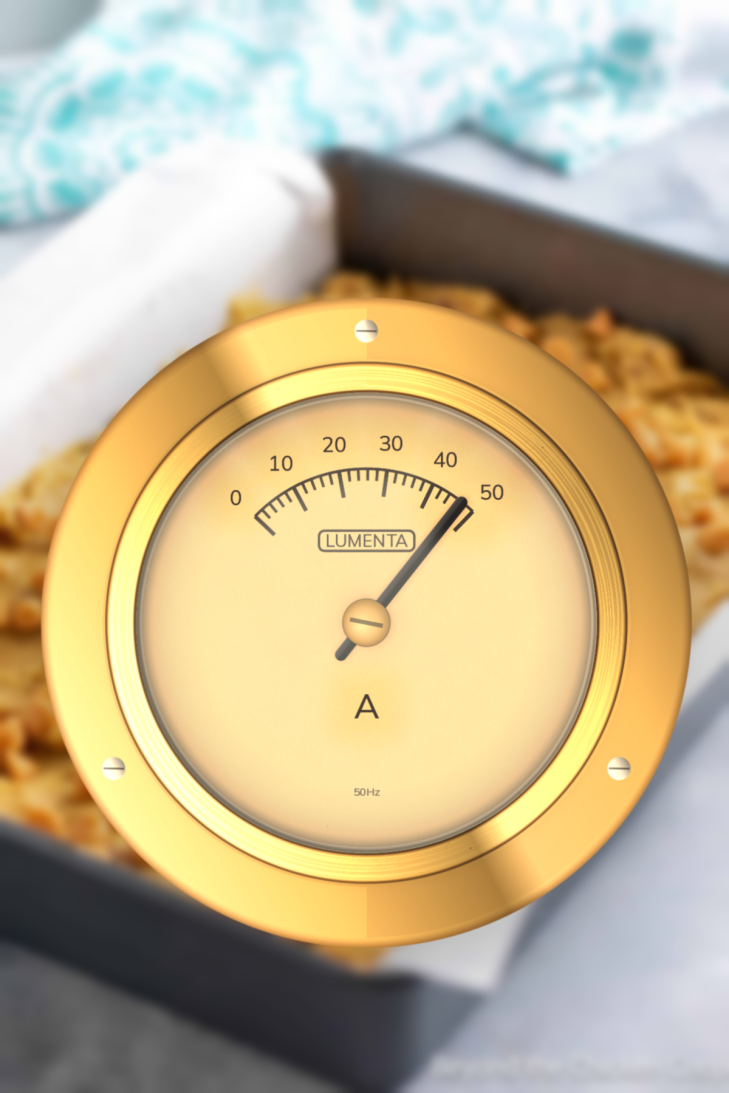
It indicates 47 A
